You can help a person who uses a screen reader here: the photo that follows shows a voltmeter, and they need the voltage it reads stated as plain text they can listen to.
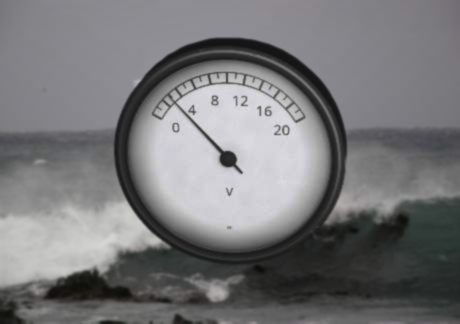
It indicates 3 V
